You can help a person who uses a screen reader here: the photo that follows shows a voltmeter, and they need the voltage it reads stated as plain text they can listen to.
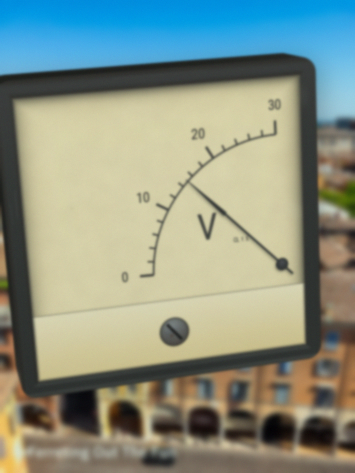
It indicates 15 V
